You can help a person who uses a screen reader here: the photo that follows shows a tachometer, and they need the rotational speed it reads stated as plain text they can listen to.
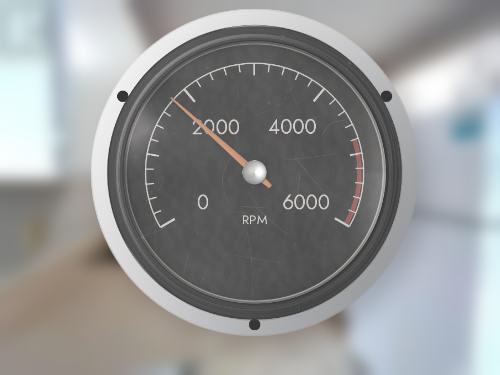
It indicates 1800 rpm
